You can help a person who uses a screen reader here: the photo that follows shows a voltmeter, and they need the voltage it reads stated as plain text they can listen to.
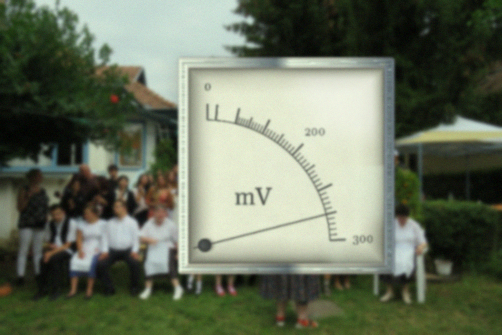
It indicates 275 mV
